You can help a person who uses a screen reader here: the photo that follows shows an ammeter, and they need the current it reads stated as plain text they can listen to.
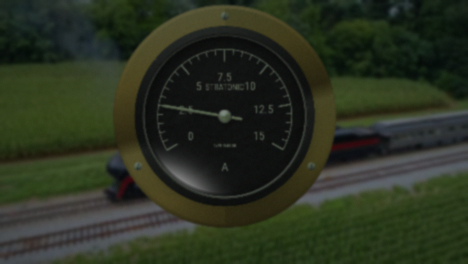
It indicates 2.5 A
